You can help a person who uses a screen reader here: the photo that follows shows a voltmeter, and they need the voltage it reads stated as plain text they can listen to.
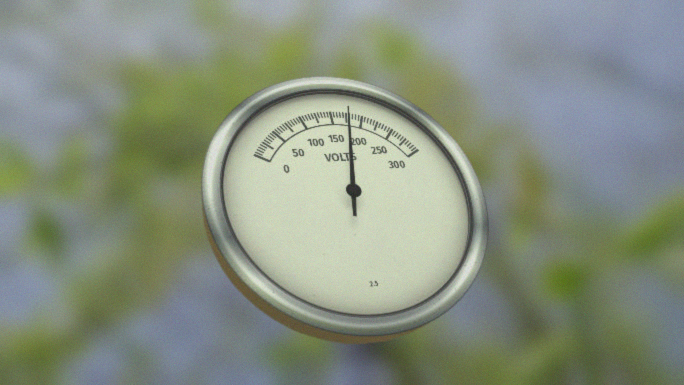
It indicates 175 V
